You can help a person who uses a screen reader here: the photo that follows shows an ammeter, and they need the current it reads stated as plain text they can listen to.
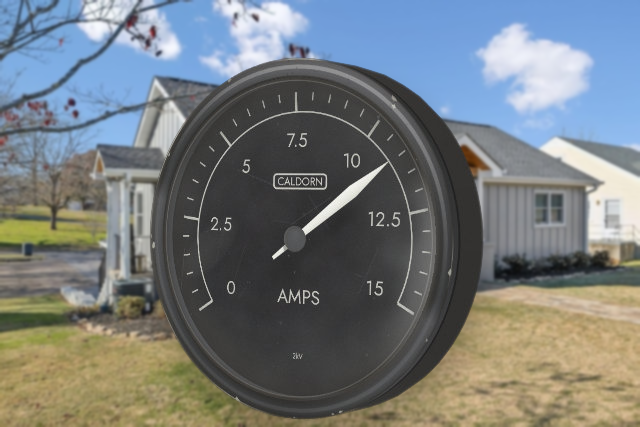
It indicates 11 A
